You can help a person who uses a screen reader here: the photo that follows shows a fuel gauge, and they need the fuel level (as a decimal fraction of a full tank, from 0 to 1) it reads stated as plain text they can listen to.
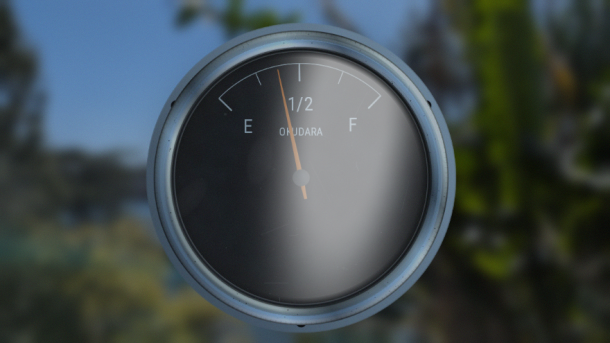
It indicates 0.375
